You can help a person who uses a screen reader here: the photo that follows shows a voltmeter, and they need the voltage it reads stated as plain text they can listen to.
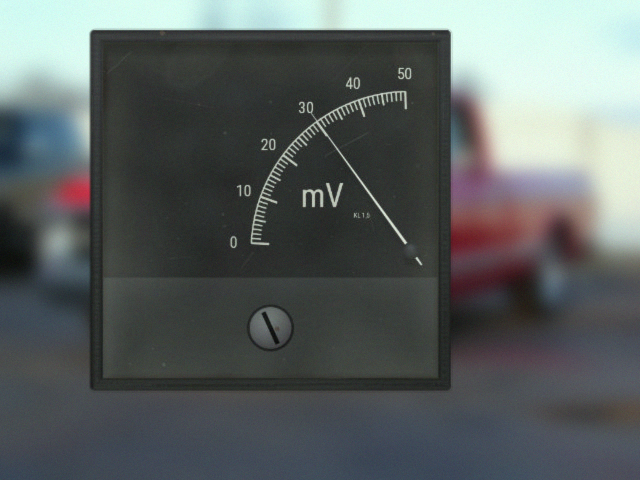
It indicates 30 mV
